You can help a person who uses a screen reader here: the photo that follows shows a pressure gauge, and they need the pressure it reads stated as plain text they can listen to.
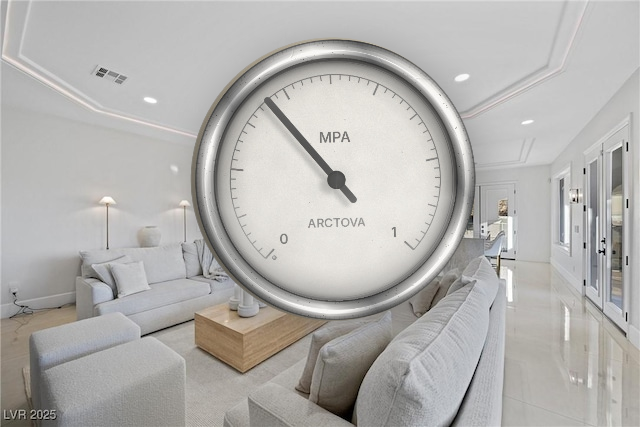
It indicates 0.36 MPa
